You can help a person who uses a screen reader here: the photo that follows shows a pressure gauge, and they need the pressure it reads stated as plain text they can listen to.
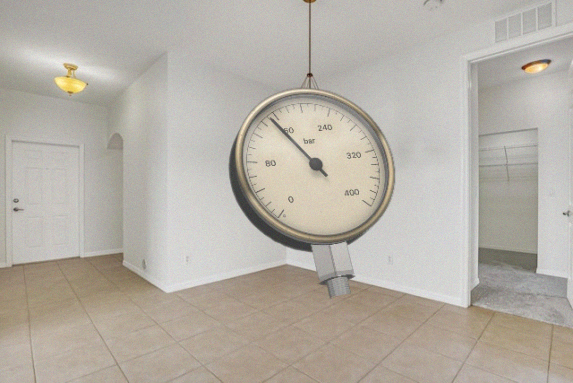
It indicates 150 bar
